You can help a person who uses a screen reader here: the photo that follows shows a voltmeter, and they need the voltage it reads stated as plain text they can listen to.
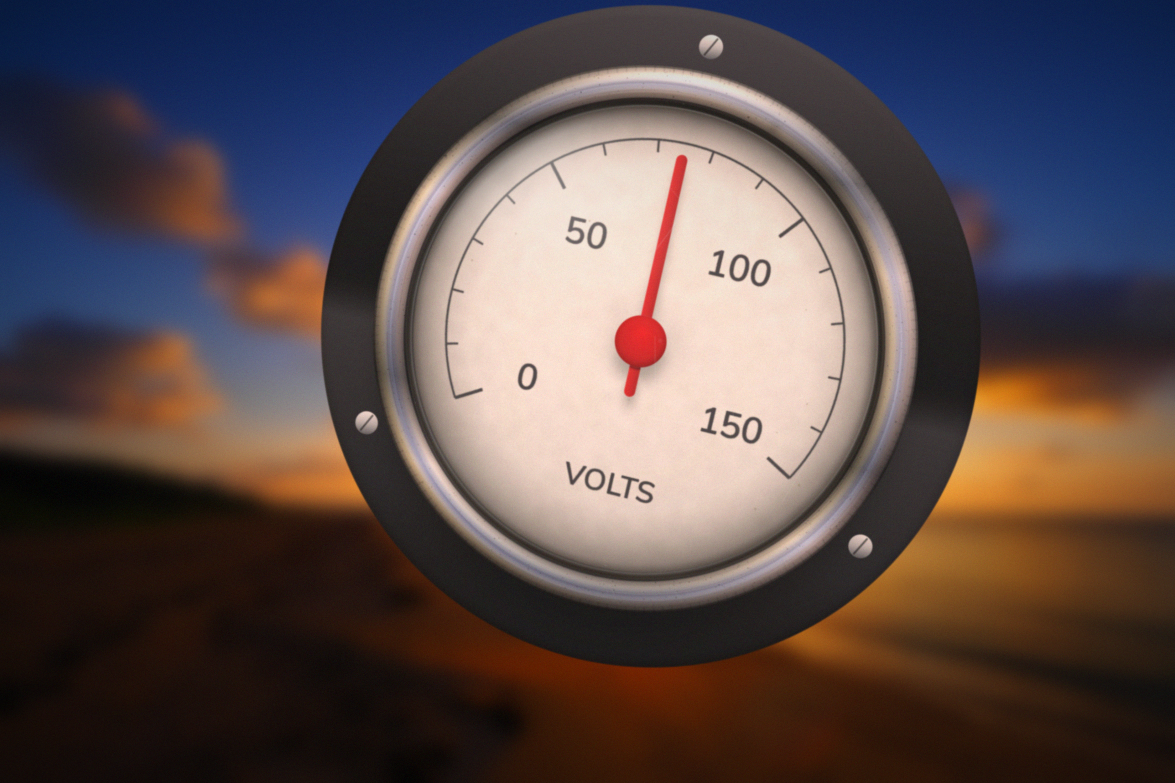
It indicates 75 V
